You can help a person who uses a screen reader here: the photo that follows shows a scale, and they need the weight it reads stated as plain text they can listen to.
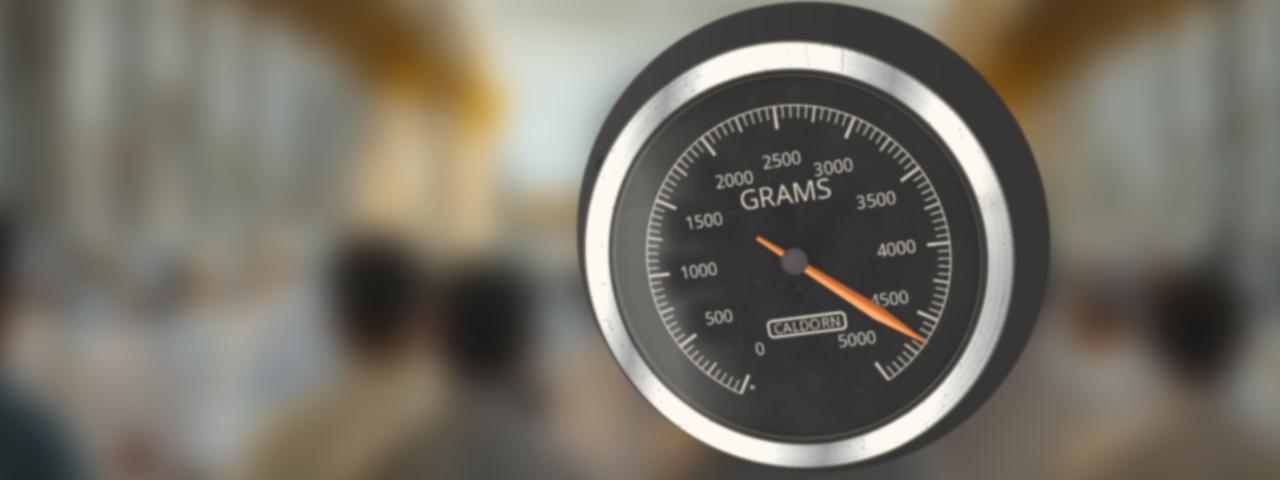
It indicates 4650 g
